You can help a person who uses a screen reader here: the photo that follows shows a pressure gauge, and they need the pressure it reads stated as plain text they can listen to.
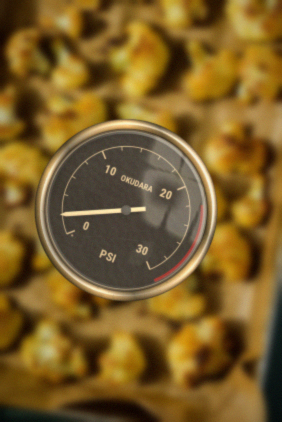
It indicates 2 psi
